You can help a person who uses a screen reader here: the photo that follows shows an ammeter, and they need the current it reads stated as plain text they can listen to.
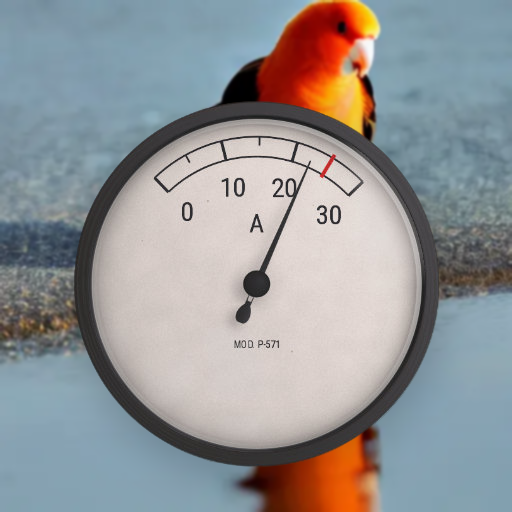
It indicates 22.5 A
